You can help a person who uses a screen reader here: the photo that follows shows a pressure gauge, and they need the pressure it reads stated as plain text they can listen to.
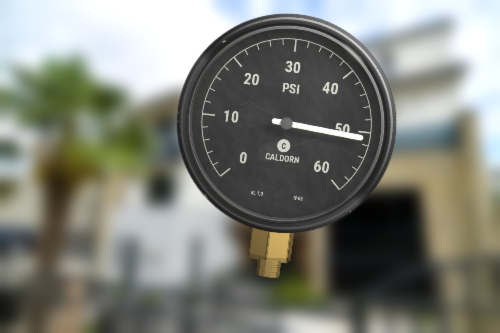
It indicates 51 psi
